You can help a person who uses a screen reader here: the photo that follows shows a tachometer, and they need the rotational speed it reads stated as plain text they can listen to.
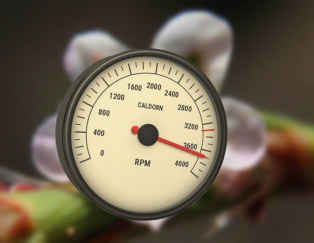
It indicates 3700 rpm
